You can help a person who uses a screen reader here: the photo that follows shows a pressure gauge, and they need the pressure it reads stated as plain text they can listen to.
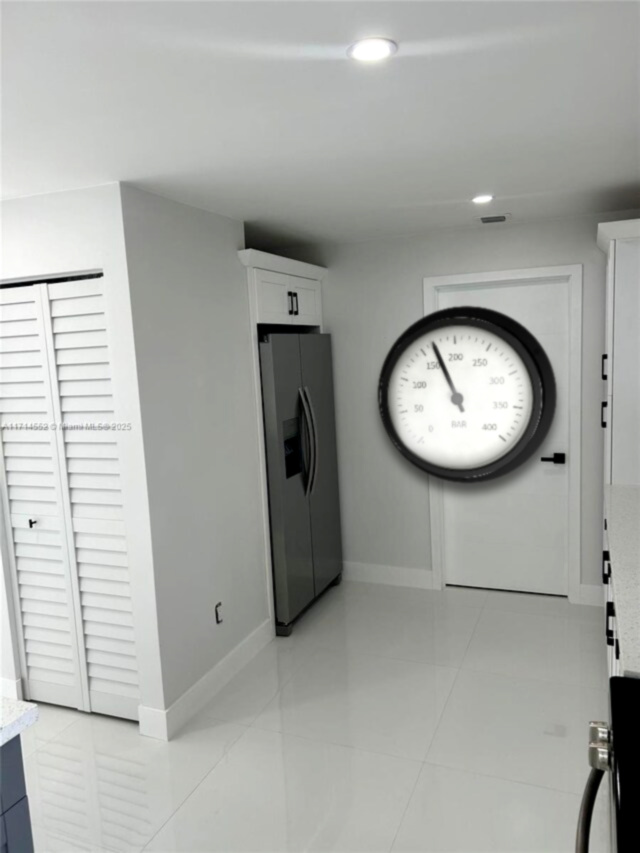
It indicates 170 bar
